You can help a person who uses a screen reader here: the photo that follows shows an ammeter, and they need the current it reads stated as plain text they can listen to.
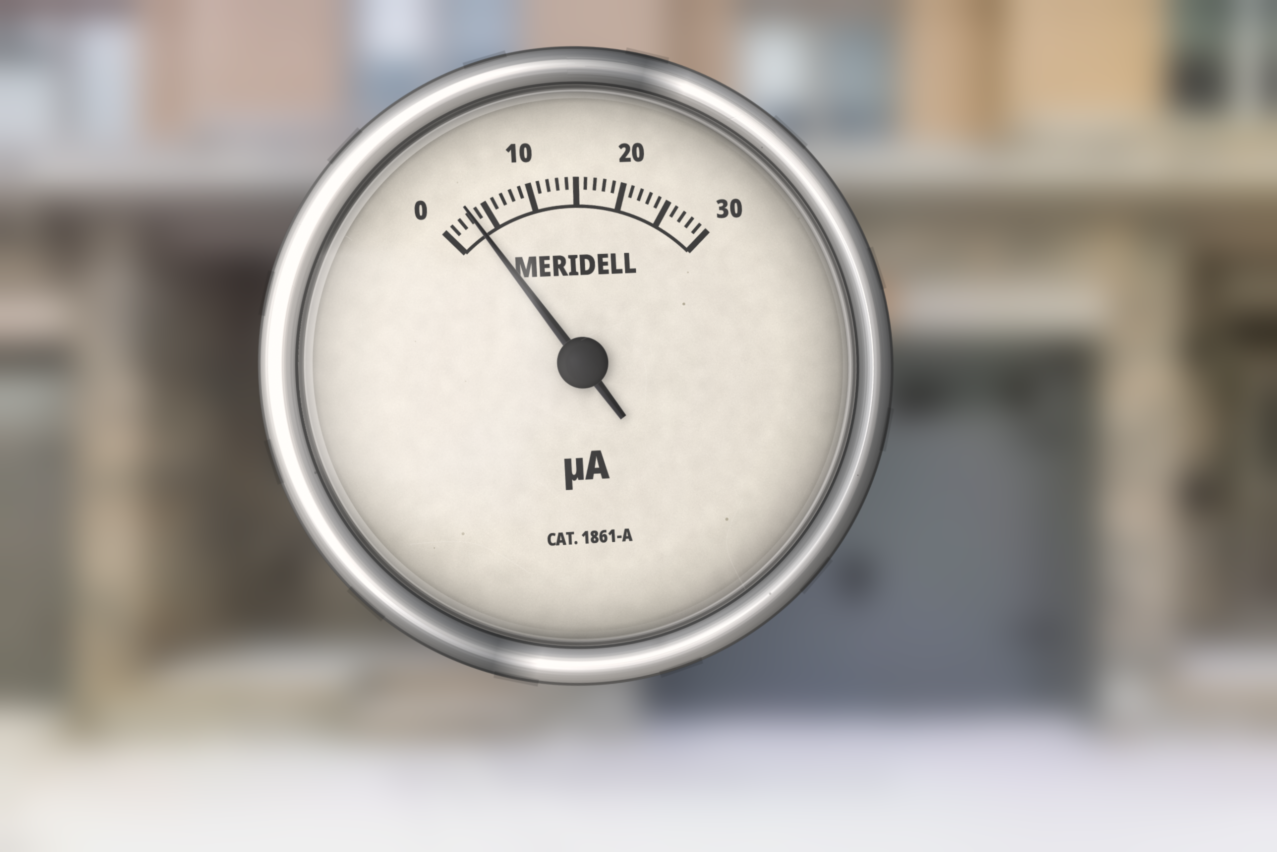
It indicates 3 µA
